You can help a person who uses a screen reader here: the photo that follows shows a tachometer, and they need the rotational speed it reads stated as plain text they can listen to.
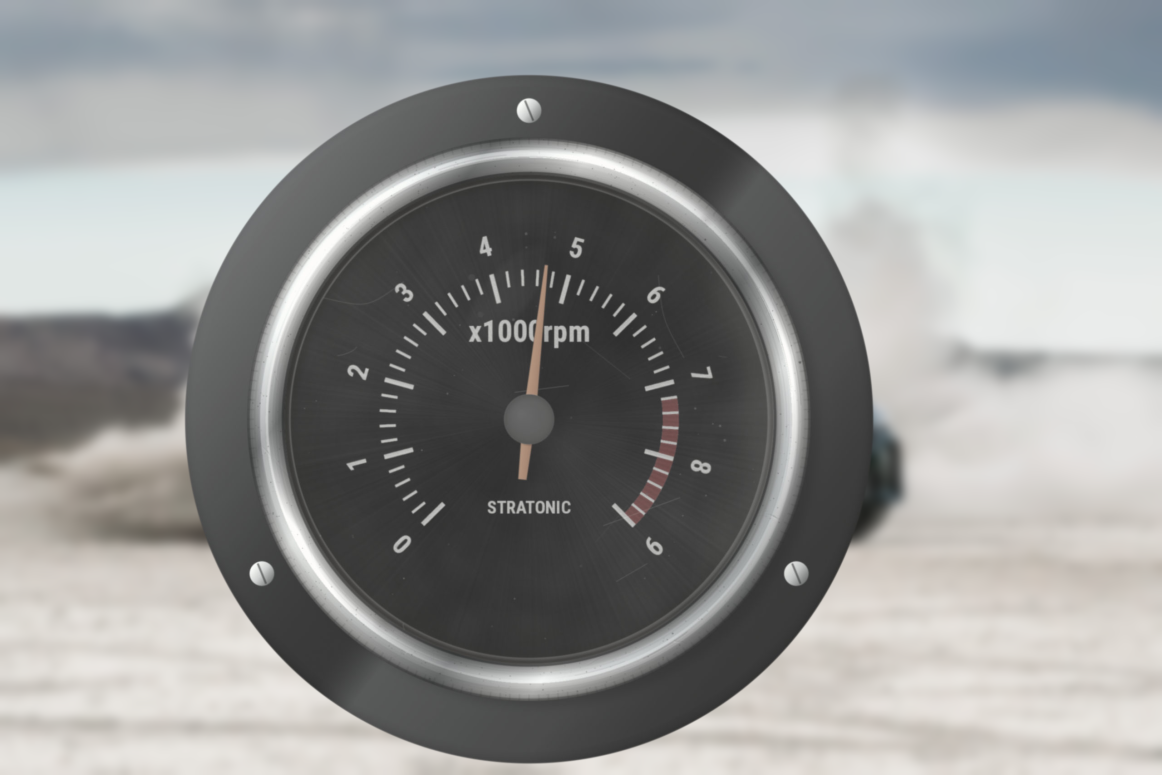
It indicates 4700 rpm
